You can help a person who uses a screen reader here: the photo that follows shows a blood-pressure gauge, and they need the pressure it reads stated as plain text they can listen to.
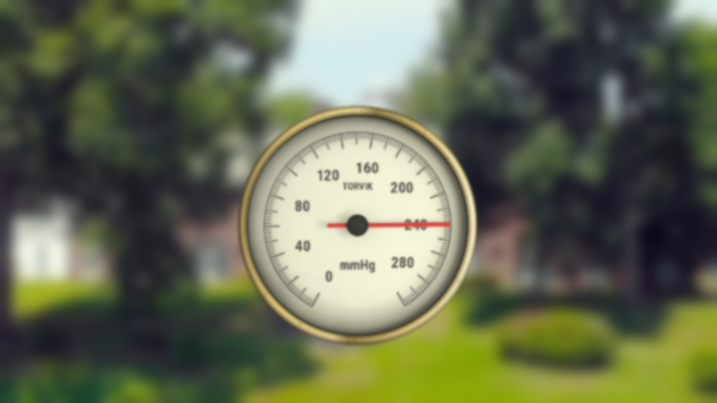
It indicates 240 mmHg
